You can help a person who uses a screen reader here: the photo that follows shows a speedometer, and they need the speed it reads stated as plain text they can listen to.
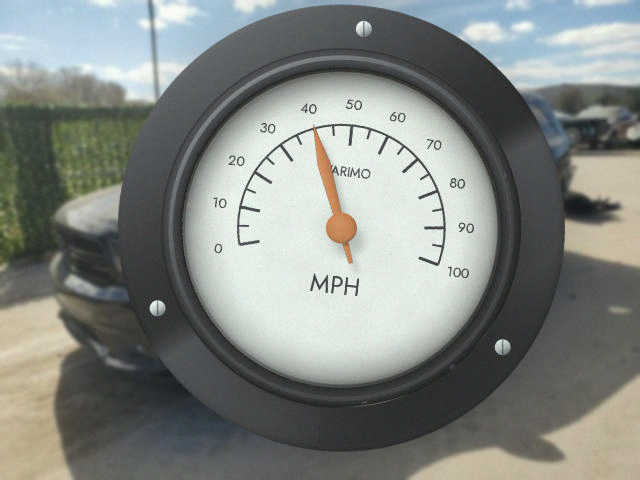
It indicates 40 mph
